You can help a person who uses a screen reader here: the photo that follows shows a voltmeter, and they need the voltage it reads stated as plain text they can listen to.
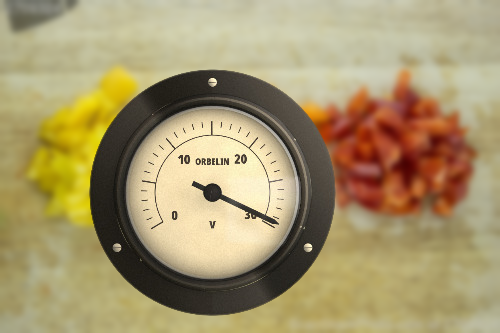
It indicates 29.5 V
